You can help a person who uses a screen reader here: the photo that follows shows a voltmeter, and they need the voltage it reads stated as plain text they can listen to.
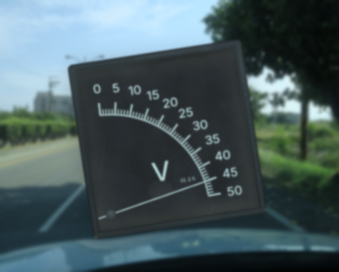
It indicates 45 V
